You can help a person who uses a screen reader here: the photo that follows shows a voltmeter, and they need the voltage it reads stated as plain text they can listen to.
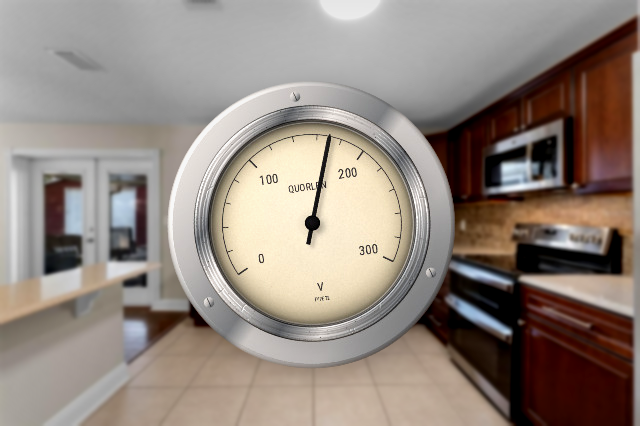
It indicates 170 V
